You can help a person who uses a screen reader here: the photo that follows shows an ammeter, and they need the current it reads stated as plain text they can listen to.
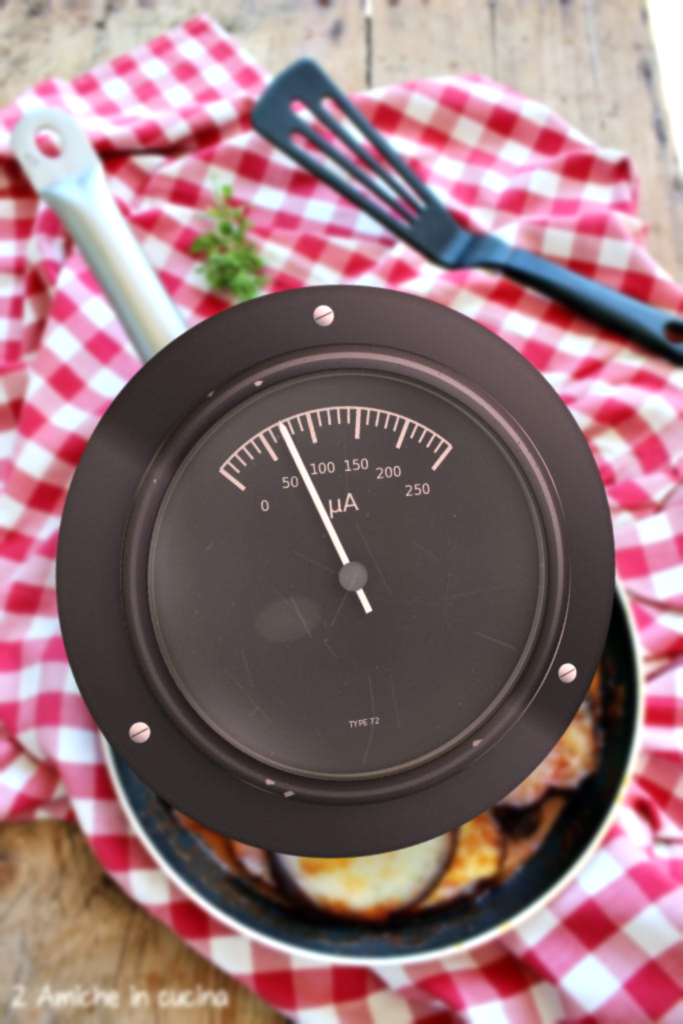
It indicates 70 µA
